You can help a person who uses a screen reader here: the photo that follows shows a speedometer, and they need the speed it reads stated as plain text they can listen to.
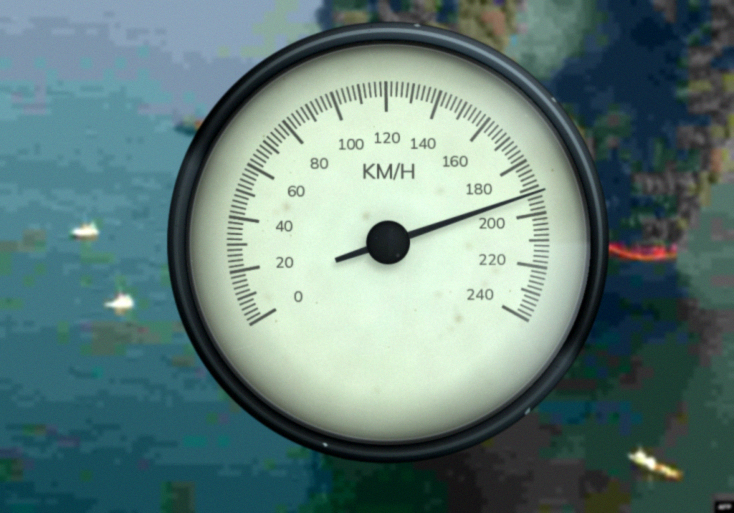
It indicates 192 km/h
